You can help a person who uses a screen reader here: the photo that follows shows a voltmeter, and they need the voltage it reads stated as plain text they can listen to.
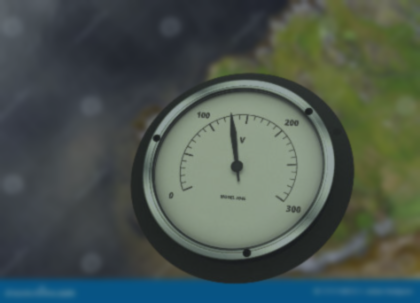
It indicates 130 V
